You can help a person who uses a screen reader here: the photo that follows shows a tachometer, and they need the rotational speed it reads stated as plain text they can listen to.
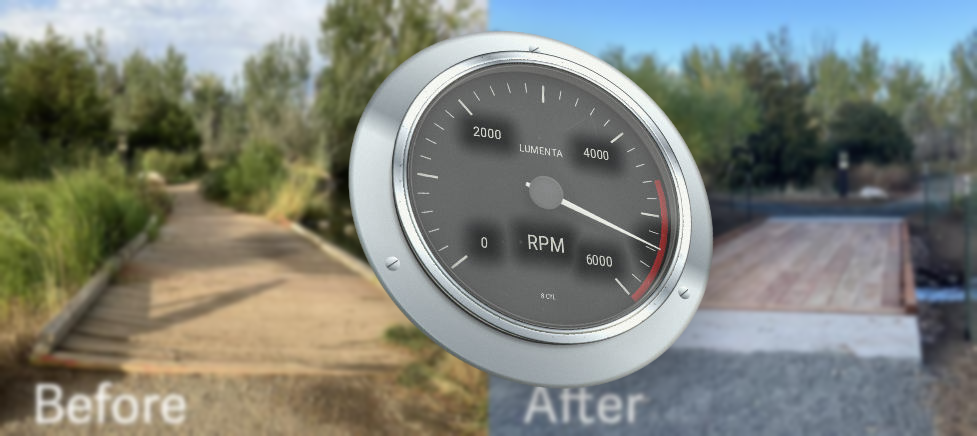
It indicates 5400 rpm
